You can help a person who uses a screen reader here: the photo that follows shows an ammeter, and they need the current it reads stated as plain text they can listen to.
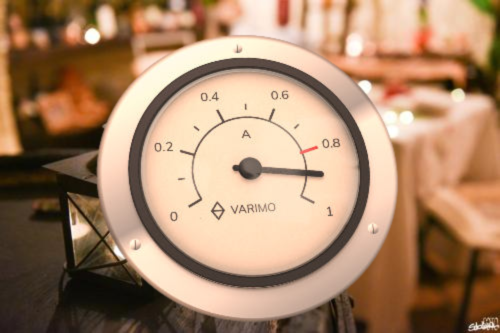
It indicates 0.9 A
